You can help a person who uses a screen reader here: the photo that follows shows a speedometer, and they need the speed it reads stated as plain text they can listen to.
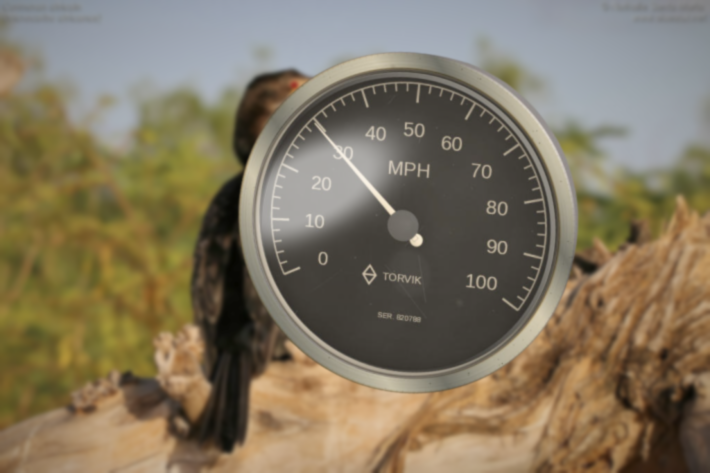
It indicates 30 mph
